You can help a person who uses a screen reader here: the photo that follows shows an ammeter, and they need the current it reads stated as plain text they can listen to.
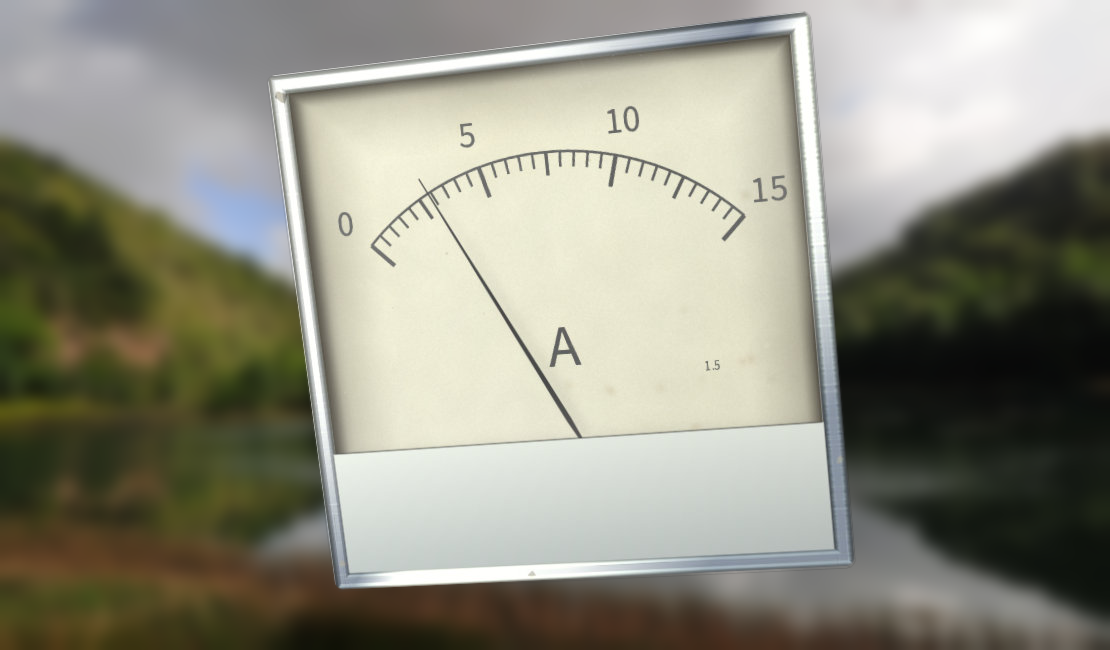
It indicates 3 A
